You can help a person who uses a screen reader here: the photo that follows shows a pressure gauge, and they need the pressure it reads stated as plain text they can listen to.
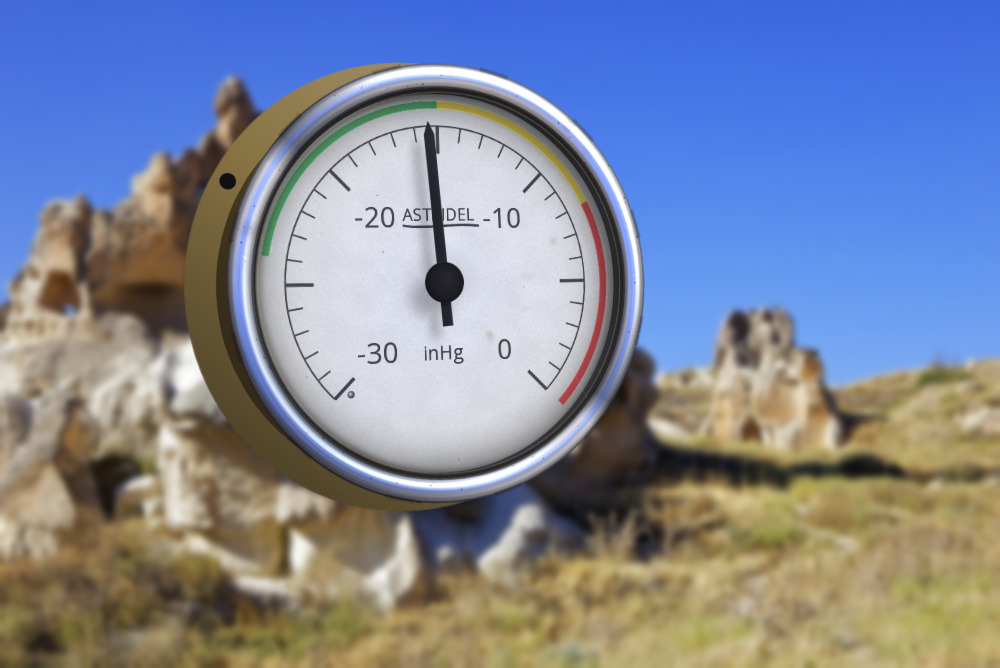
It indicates -15.5 inHg
